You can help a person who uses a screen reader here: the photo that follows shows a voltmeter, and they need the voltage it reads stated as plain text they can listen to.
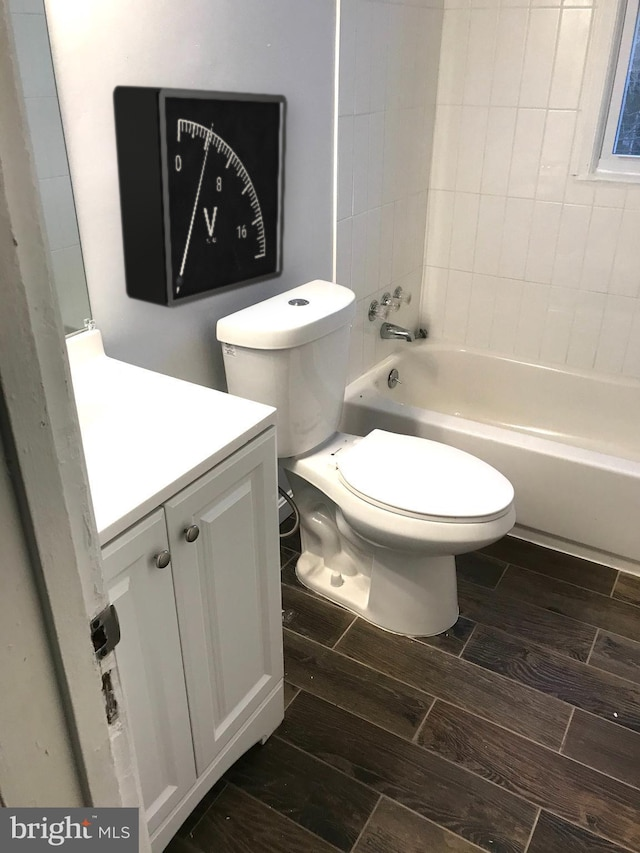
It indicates 4 V
